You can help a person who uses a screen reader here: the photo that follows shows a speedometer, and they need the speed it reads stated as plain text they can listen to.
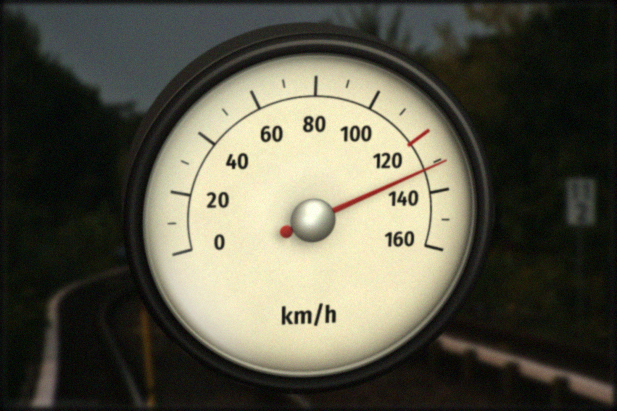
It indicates 130 km/h
